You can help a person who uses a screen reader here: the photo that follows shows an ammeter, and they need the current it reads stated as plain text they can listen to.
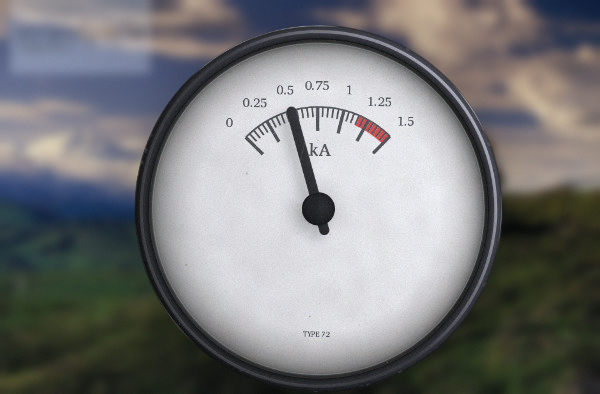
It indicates 0.5 kA
